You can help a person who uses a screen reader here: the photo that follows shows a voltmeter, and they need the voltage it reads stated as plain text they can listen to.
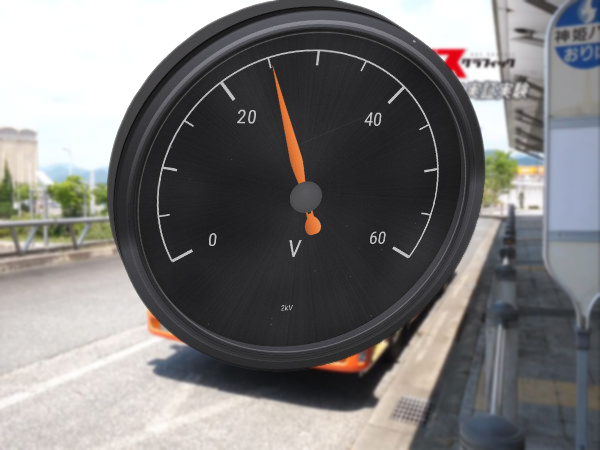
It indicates 25 V
